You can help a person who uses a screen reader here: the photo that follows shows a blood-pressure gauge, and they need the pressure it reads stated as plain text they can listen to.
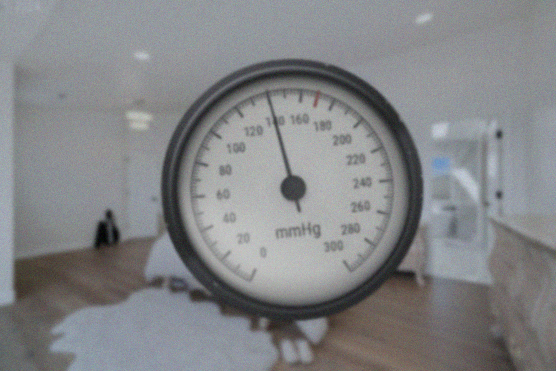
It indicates 140 mmHg
